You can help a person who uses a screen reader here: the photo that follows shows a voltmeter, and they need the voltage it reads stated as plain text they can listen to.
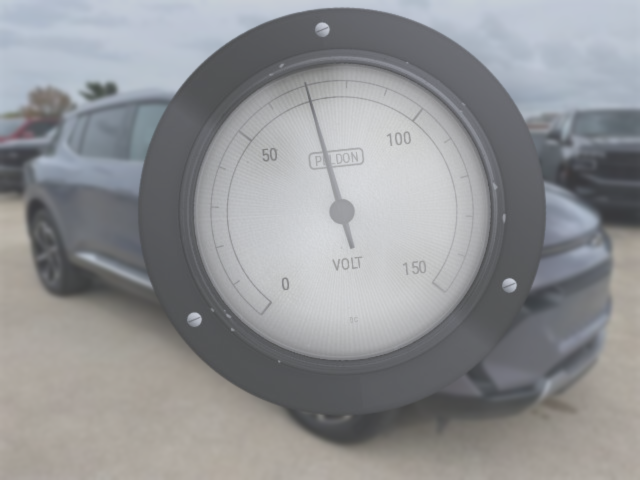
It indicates 70 V
